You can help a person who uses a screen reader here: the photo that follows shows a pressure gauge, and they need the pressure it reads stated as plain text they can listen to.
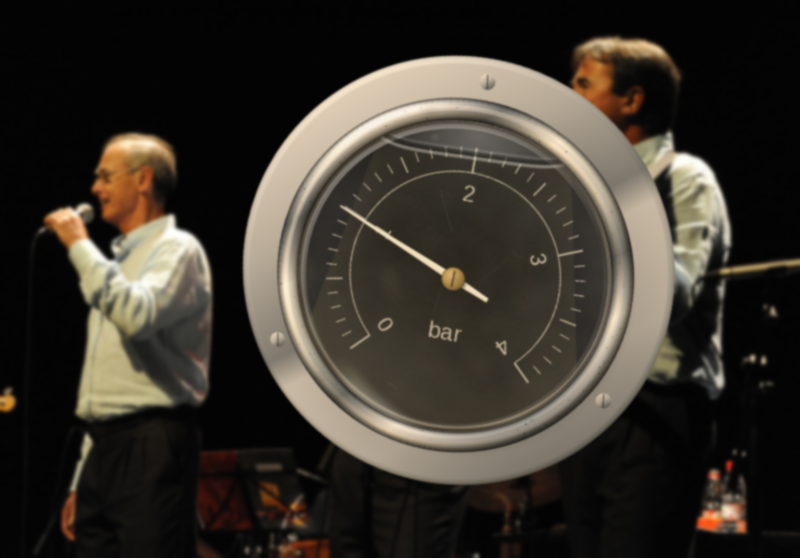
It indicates 1 bar
